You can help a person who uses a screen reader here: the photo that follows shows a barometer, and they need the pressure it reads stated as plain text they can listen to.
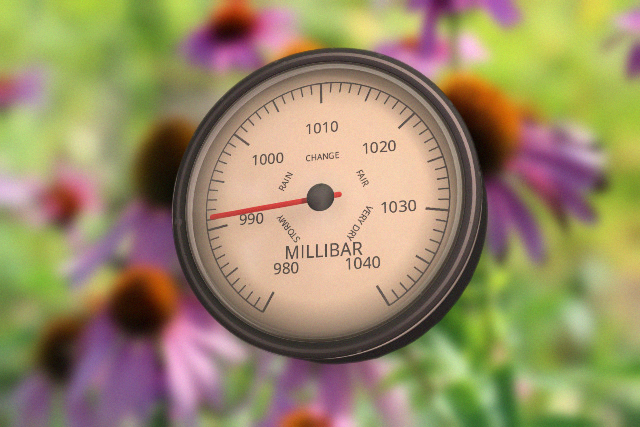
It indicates 991 mbar
